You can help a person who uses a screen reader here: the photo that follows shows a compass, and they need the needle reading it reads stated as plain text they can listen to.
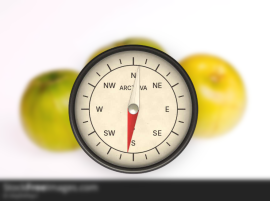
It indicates 187.5 °
